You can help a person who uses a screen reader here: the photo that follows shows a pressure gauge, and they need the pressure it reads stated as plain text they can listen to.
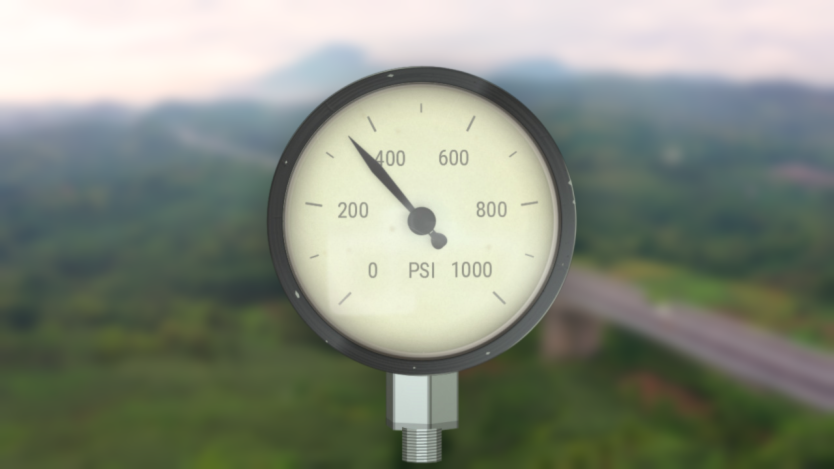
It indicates 350 psi
